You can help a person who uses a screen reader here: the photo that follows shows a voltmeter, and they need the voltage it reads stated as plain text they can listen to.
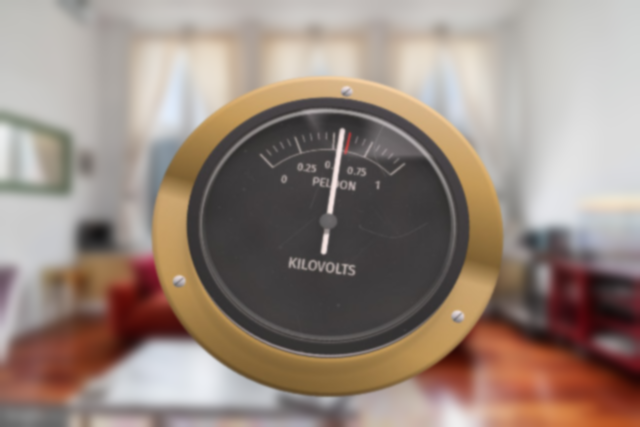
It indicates 0.55 kV
